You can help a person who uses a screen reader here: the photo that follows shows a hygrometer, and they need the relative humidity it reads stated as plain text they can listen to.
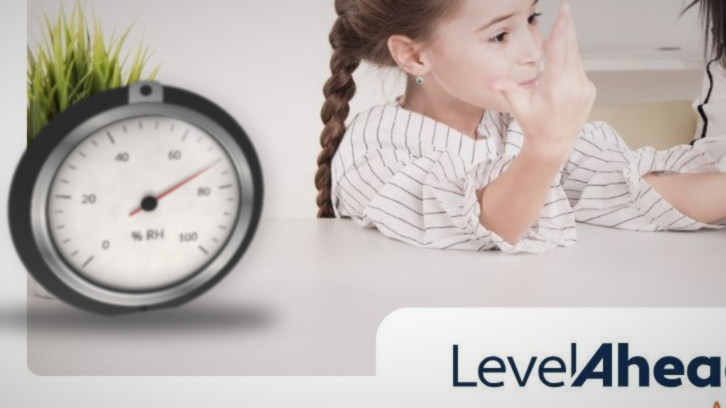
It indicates 72 %
